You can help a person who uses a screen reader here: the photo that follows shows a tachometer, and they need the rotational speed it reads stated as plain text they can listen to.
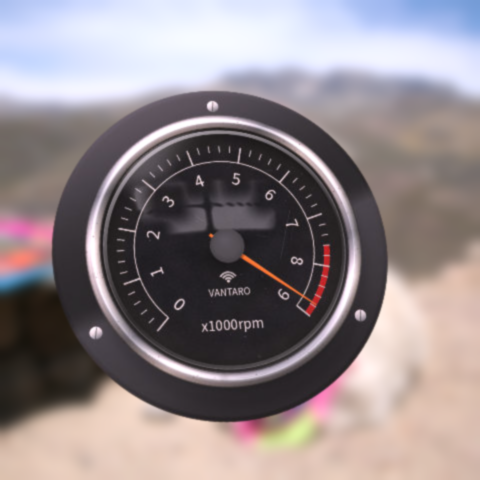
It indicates 8800 rpm
